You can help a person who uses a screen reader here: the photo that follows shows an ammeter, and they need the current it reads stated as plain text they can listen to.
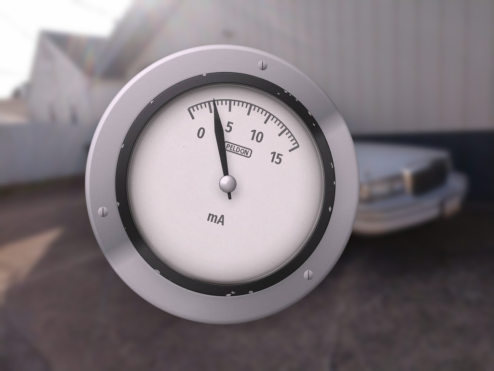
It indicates 3 mA
